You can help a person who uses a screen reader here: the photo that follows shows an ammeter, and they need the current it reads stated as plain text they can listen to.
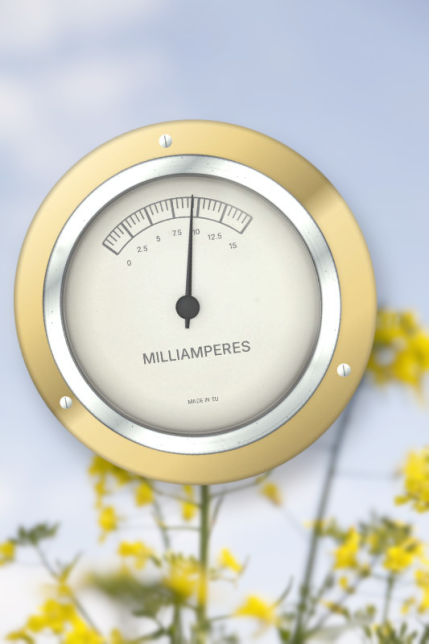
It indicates 9.5 mA
